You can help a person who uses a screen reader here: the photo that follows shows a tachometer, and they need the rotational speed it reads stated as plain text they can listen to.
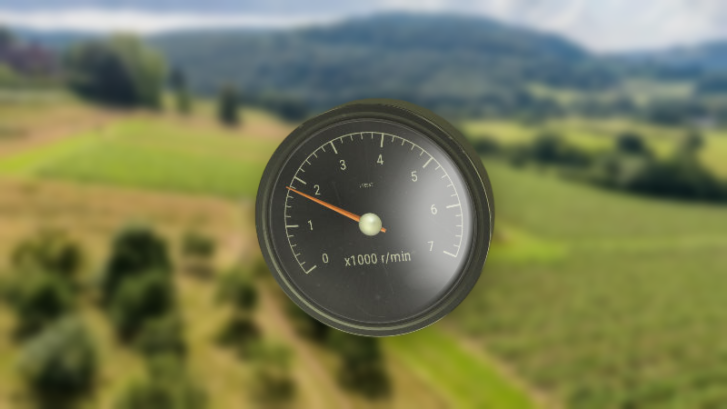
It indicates 1800 rpm
